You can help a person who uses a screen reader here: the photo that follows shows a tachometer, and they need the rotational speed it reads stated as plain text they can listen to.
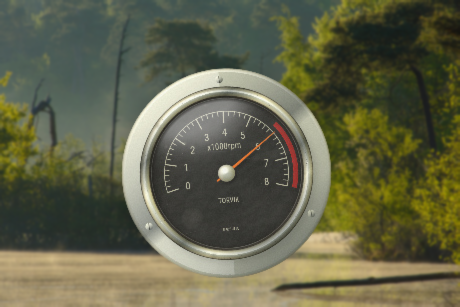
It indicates 6000 rpm
